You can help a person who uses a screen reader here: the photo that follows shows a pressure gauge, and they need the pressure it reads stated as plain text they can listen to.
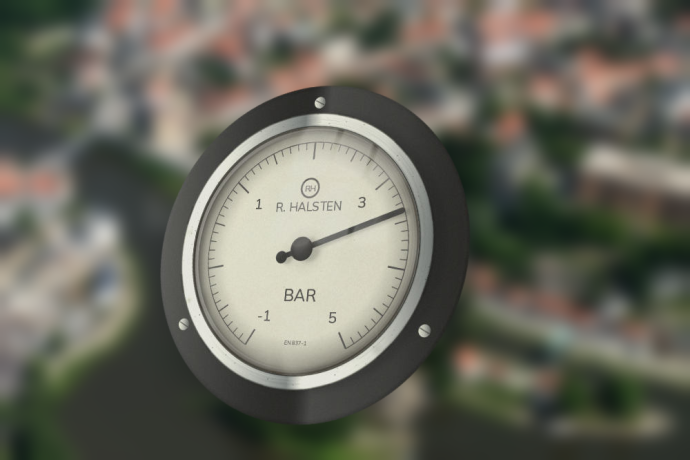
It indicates 3.4 bar
